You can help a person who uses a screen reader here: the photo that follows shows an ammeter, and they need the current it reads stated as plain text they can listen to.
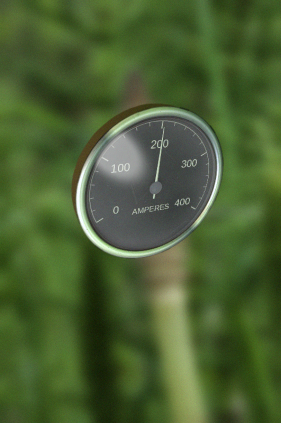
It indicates 200 A
